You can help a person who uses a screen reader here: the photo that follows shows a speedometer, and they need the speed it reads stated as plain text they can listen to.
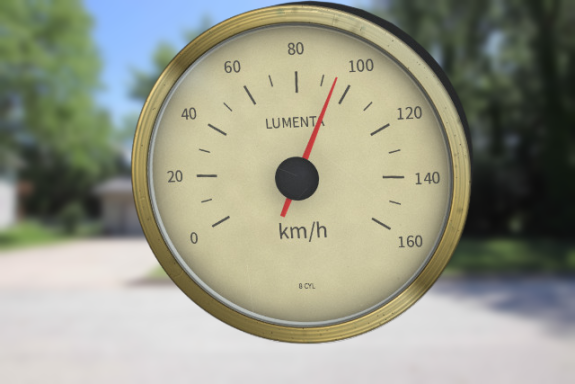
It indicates 95 km/h
